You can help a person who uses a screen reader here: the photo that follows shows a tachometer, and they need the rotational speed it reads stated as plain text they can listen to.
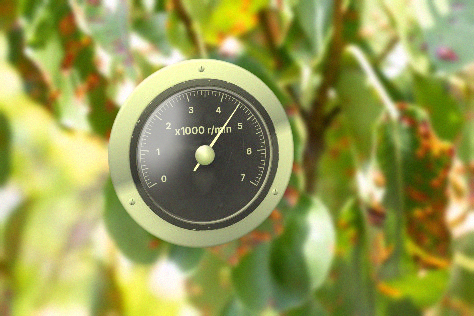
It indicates 4500 rpm
